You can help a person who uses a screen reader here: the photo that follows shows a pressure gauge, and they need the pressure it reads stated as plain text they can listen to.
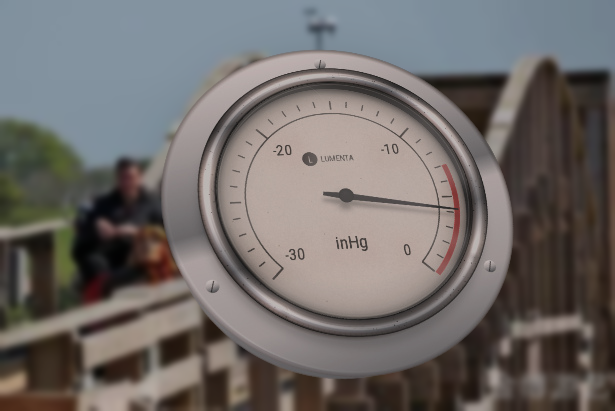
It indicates -4 inHg
